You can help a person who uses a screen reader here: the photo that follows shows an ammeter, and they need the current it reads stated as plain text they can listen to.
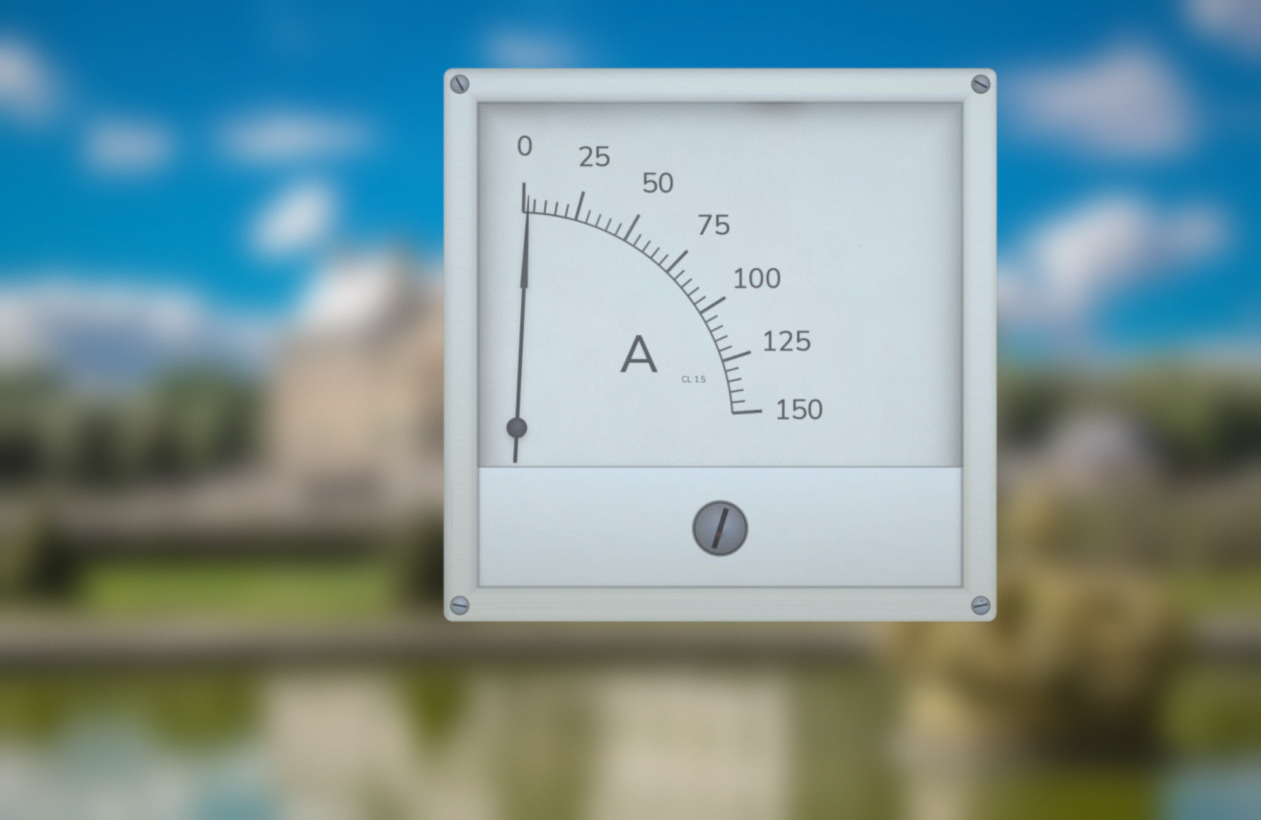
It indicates 2.5 A
